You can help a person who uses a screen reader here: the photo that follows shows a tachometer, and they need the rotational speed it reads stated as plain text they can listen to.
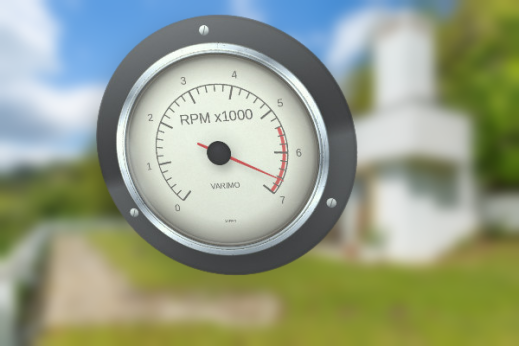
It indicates 6600 rpm
